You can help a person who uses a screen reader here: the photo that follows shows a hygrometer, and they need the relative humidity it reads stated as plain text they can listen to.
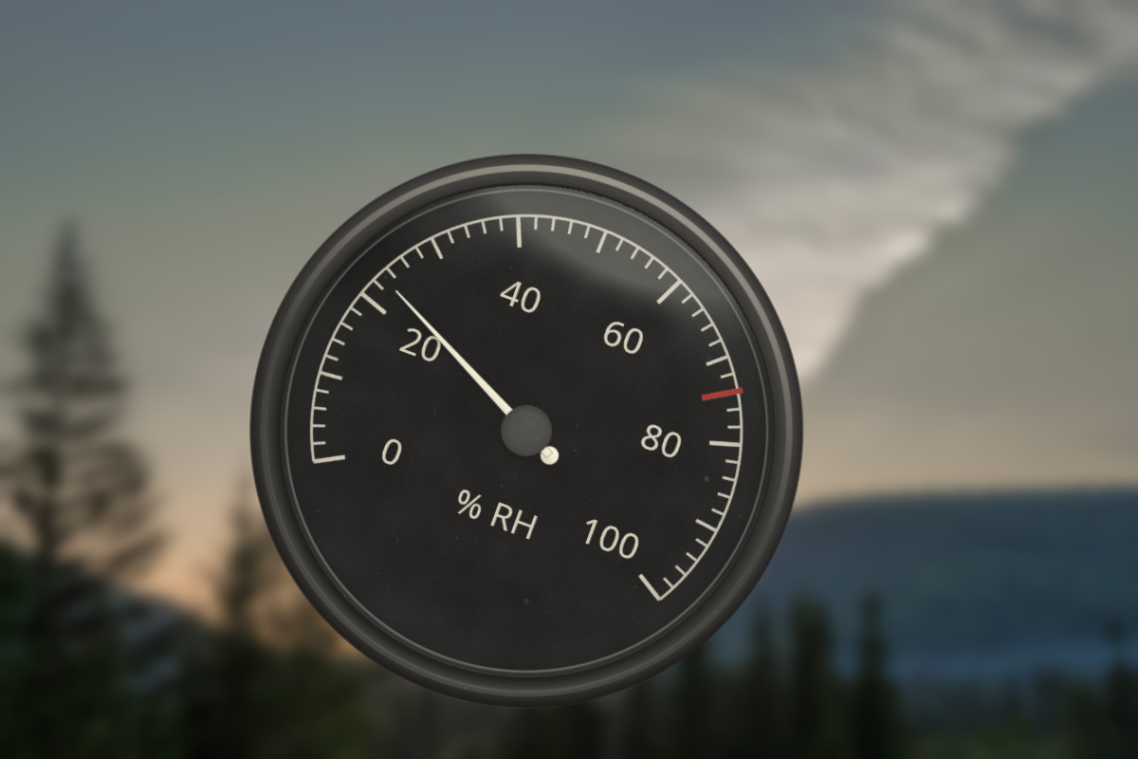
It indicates 23 %
